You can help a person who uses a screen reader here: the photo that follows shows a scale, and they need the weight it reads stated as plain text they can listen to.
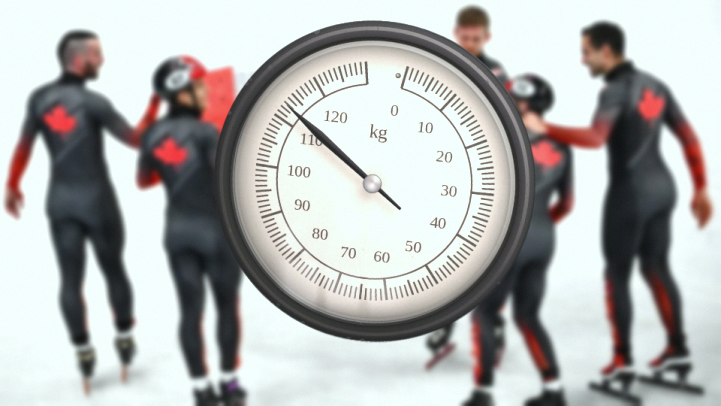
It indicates 113 kg
